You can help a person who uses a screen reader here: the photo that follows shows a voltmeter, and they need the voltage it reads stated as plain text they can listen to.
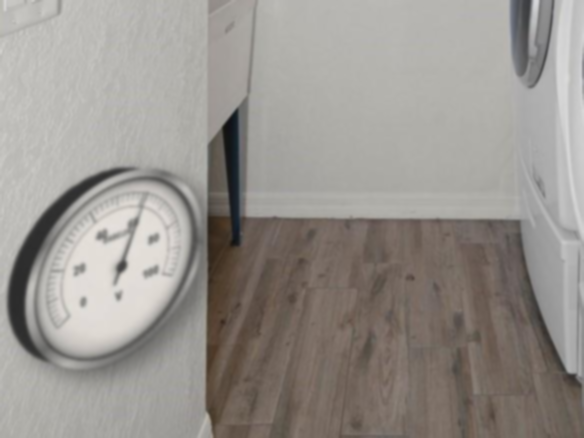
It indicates 60 V
